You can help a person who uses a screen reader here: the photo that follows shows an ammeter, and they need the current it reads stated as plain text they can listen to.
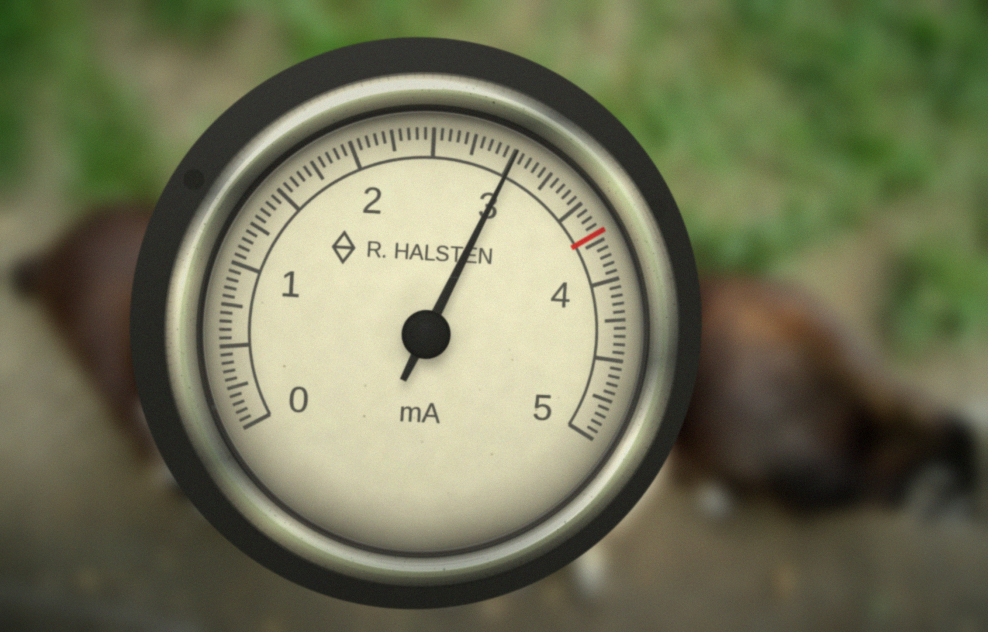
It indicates 3 mA
